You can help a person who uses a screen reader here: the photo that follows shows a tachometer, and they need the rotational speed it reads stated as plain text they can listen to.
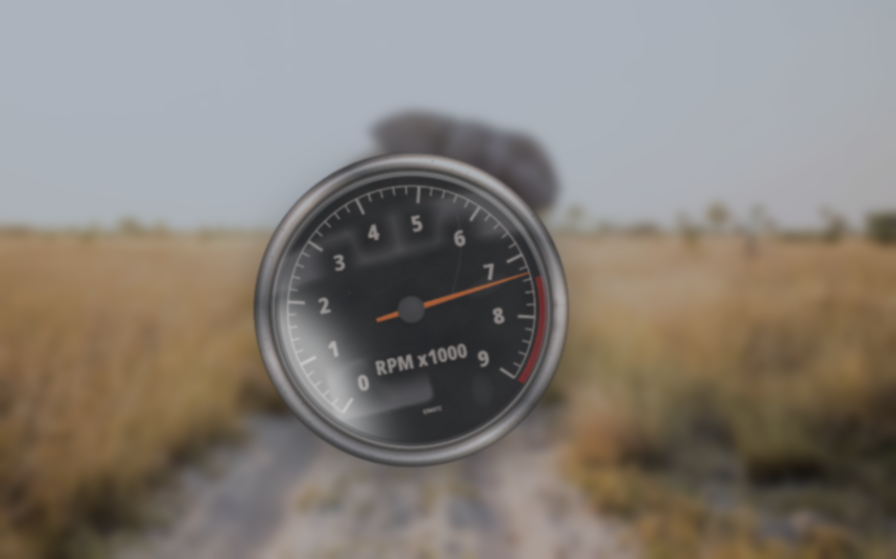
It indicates 7300 rpm
